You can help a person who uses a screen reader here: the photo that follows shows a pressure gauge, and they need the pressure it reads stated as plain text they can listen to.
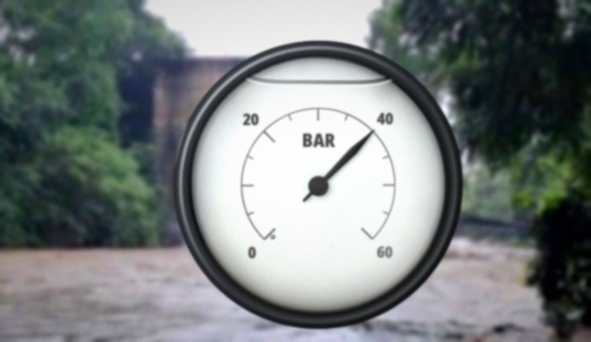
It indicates 40 bar
